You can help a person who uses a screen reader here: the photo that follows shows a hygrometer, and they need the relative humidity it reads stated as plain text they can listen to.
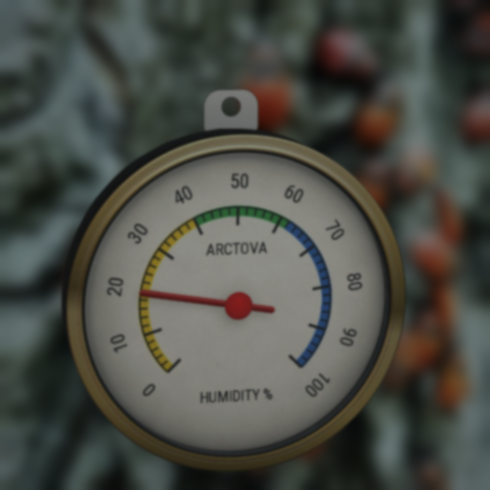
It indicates 20 %
